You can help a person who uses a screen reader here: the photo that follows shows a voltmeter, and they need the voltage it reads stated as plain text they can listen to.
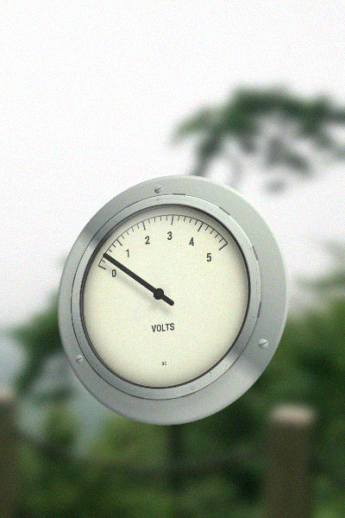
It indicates 0.4 V
